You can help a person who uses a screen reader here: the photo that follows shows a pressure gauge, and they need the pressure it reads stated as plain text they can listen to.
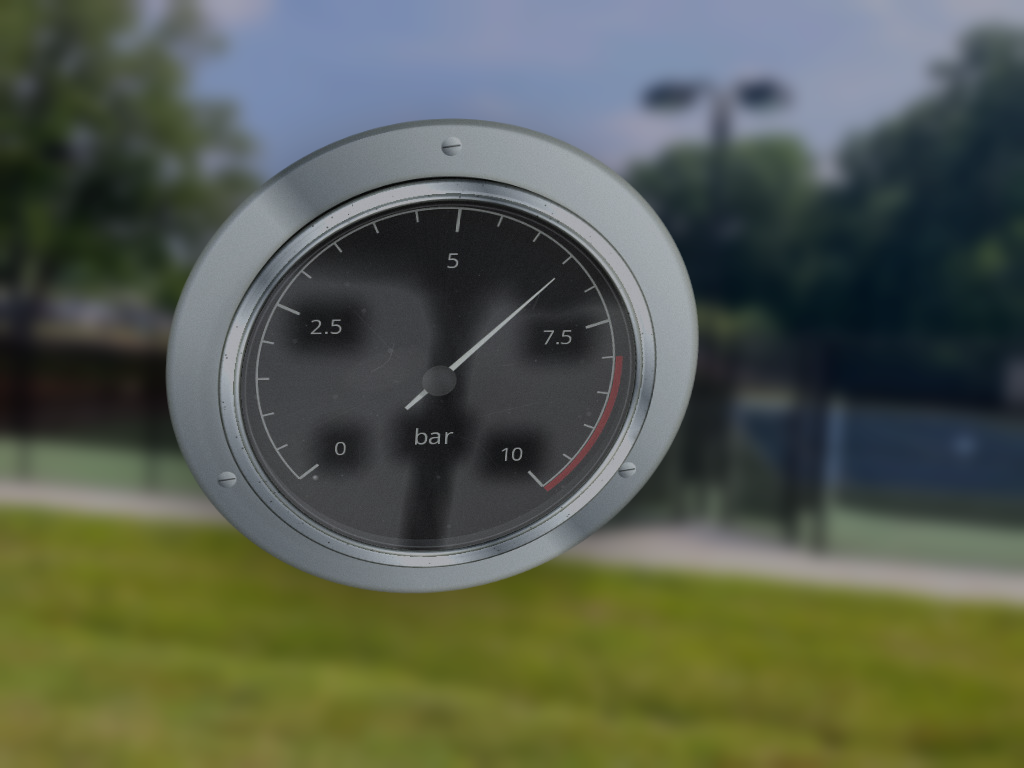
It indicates 6.5 bar
